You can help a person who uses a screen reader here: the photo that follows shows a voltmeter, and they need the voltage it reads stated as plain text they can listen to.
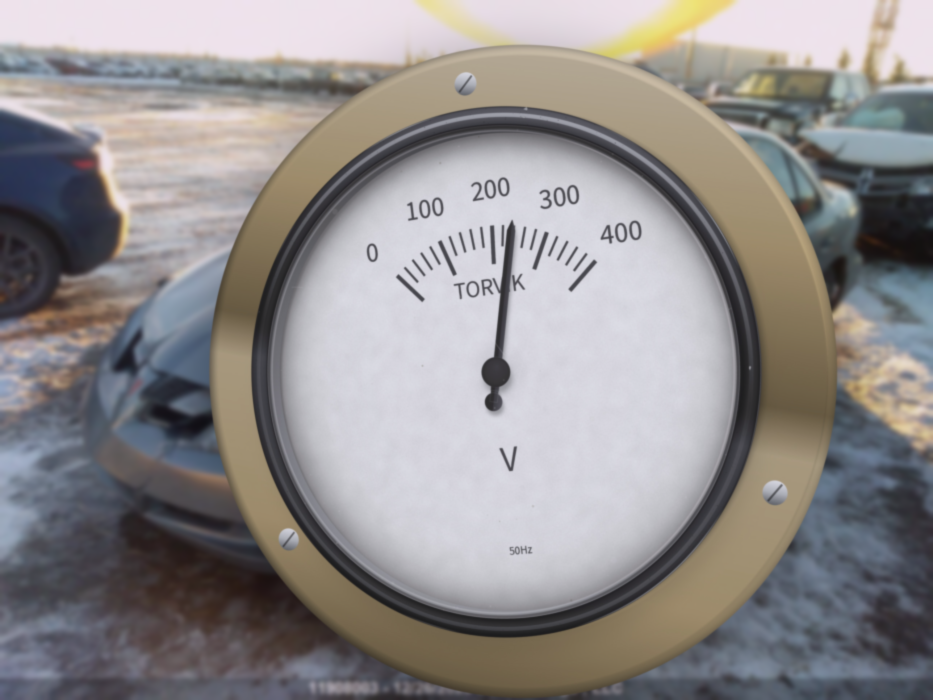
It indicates 240 V
